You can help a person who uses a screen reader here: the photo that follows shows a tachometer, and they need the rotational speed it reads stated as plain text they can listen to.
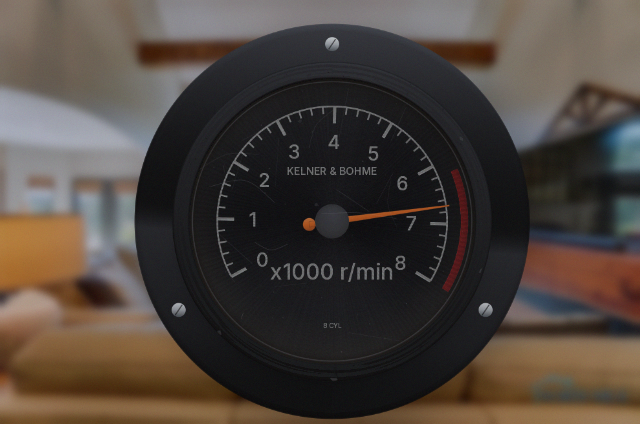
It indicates 6700 rpm
